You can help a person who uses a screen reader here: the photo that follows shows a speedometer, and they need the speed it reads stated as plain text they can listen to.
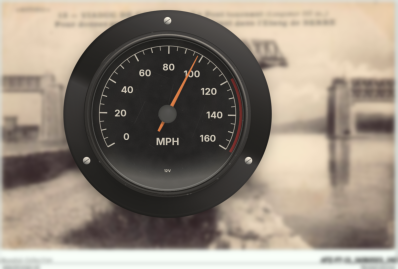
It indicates 97.5 mph
